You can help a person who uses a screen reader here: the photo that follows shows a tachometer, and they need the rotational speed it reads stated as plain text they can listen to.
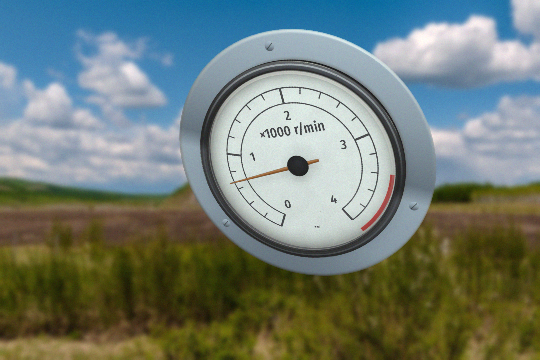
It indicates 700 rpm
